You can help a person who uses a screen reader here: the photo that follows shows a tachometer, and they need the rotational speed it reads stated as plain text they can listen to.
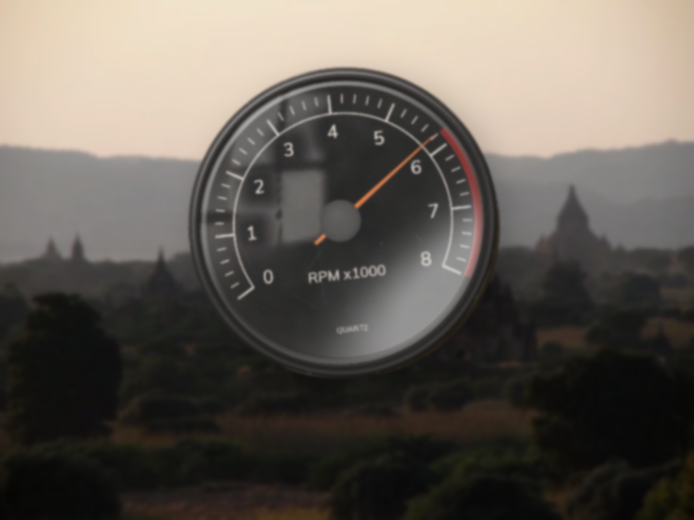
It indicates 5800 rpm
